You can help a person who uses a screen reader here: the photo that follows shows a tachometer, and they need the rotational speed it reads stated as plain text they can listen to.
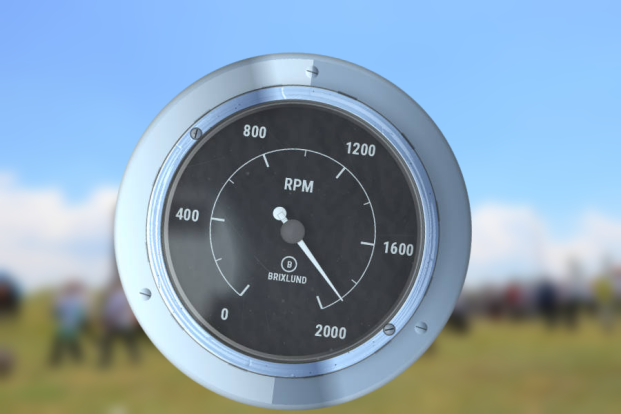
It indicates 1900 rpm
